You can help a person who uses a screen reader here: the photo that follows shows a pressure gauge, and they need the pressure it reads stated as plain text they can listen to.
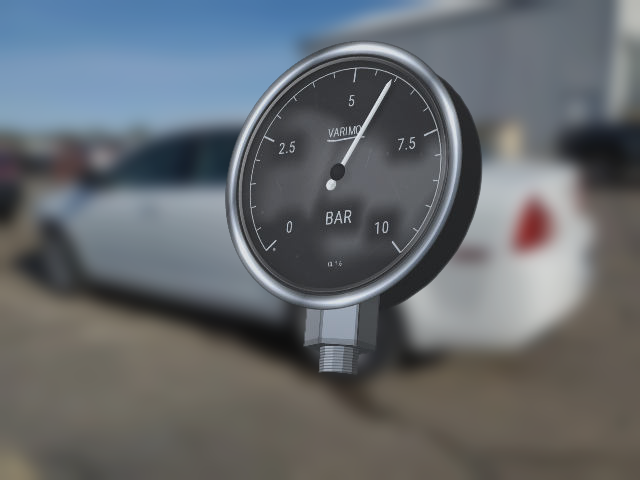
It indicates 6 bar
